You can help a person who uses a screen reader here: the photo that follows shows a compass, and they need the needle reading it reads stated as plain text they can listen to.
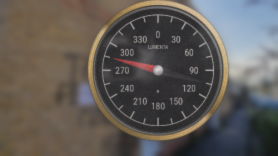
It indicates 285 °
